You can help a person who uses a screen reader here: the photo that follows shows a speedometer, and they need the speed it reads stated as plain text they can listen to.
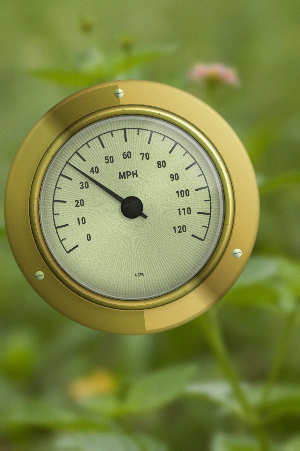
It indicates 35 mph
